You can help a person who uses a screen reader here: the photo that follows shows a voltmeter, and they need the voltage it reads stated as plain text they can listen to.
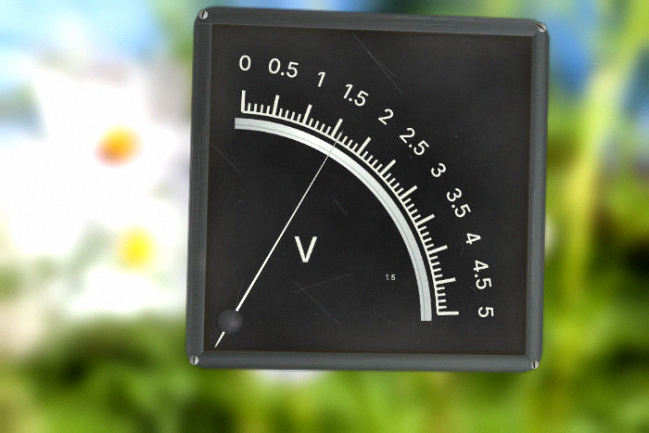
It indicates 1.6 V
